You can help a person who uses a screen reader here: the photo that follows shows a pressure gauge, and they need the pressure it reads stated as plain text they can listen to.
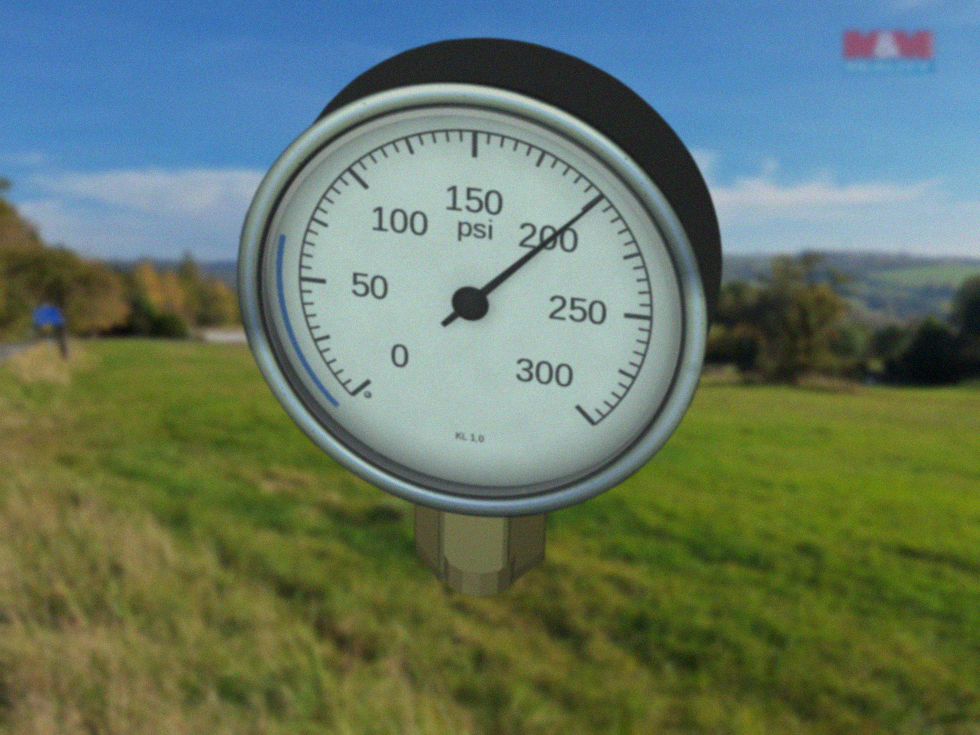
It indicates 200 psi
